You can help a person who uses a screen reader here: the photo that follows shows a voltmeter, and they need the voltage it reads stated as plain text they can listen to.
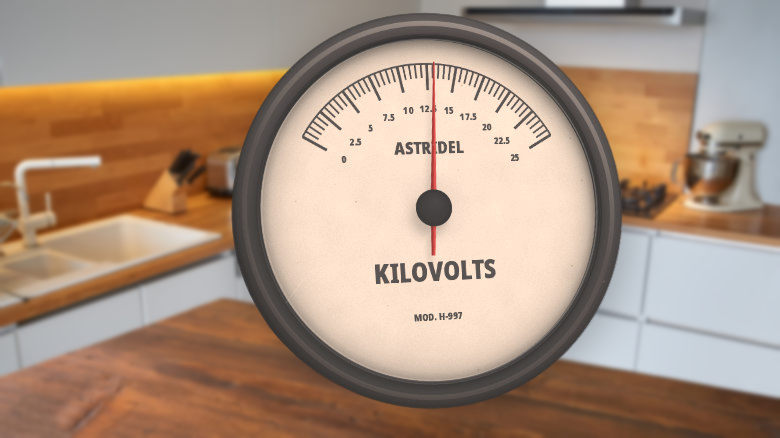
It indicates 13 kV
